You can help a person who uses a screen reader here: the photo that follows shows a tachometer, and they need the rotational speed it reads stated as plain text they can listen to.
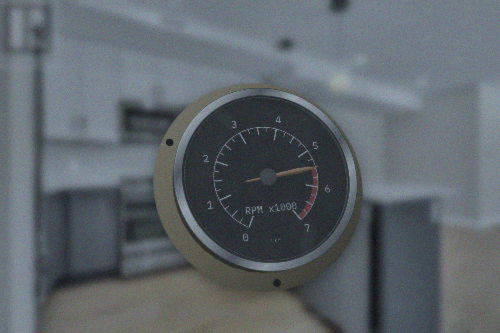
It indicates 5500 rpm
